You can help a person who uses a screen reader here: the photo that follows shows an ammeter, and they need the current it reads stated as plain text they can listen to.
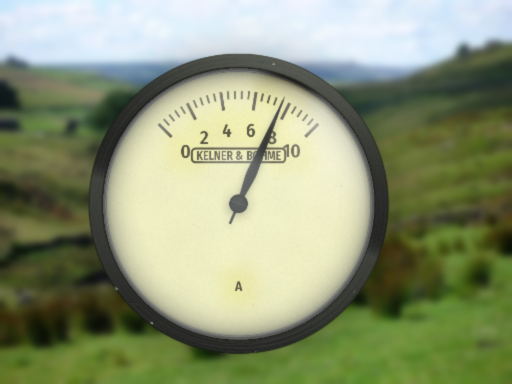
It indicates 7.6 A
